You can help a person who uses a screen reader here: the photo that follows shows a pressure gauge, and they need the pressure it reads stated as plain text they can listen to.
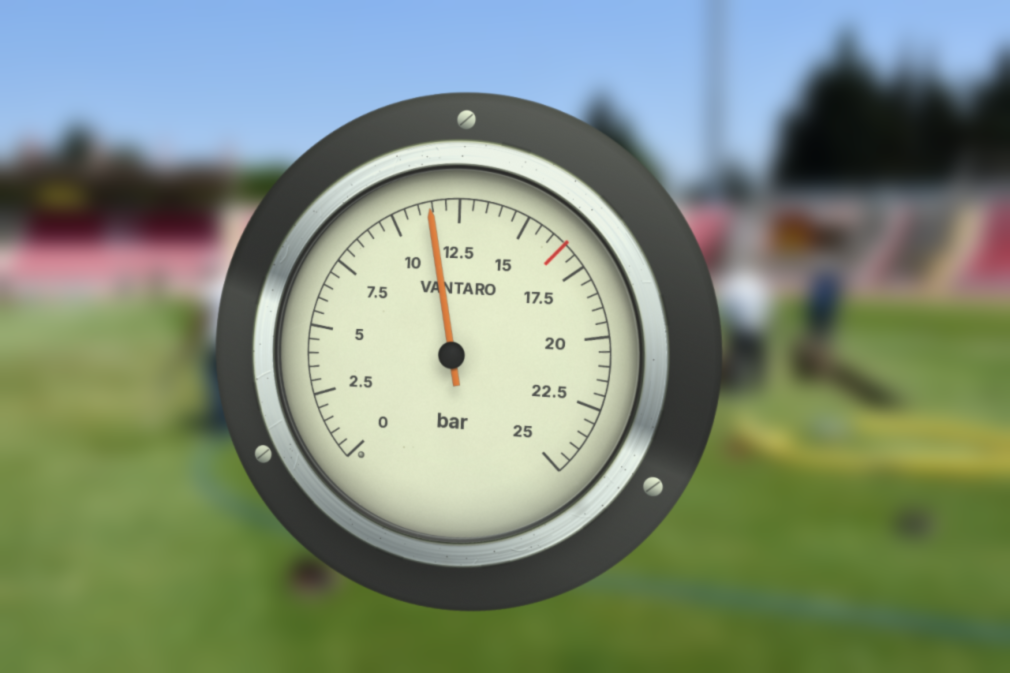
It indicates 11.5 bar
